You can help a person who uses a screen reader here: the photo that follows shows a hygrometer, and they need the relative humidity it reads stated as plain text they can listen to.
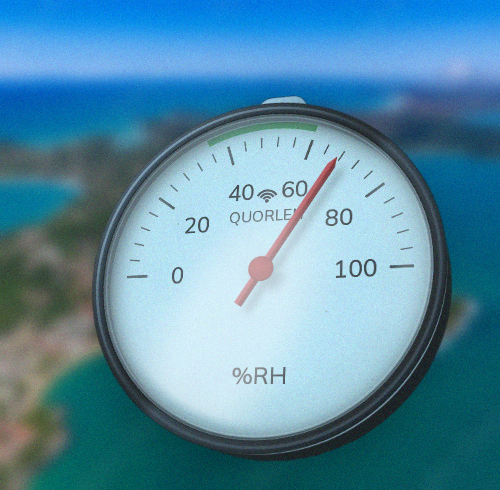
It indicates 68 %
